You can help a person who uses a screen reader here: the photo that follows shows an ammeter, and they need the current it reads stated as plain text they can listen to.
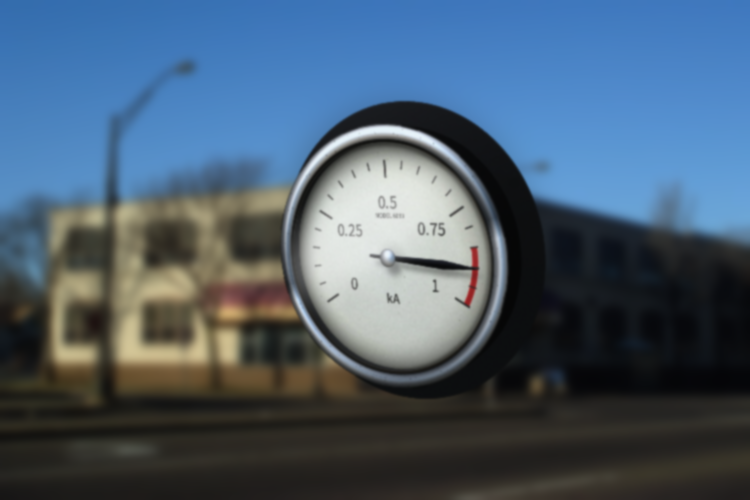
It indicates 0.9 kA
